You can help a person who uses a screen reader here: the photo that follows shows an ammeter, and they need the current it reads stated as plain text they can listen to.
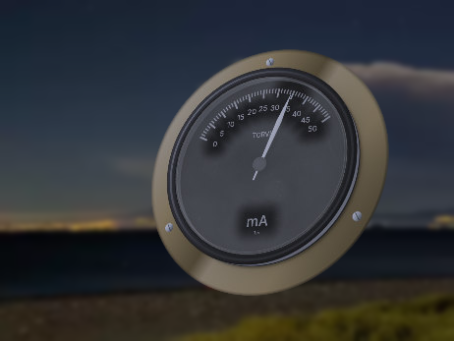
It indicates 35 mA
